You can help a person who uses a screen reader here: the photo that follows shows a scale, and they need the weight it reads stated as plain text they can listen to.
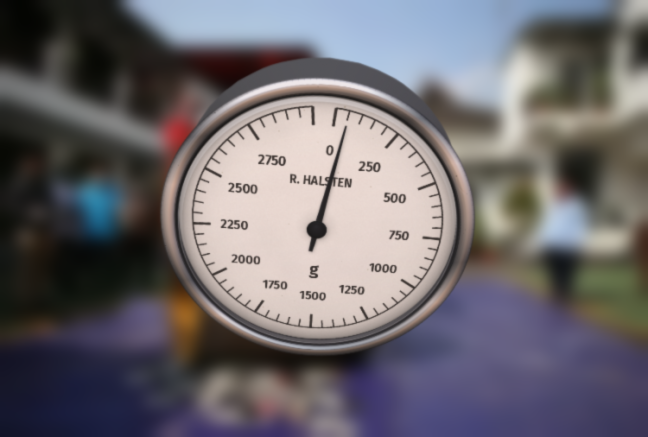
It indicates 50 g
